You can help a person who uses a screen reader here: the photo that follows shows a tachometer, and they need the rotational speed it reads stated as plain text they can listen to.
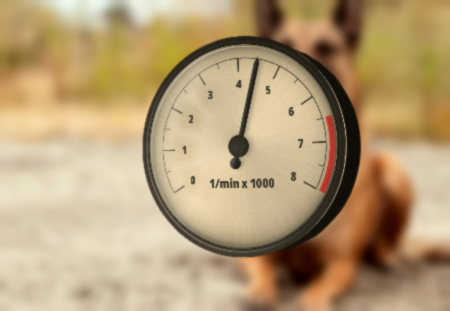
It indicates 4500 rpm
